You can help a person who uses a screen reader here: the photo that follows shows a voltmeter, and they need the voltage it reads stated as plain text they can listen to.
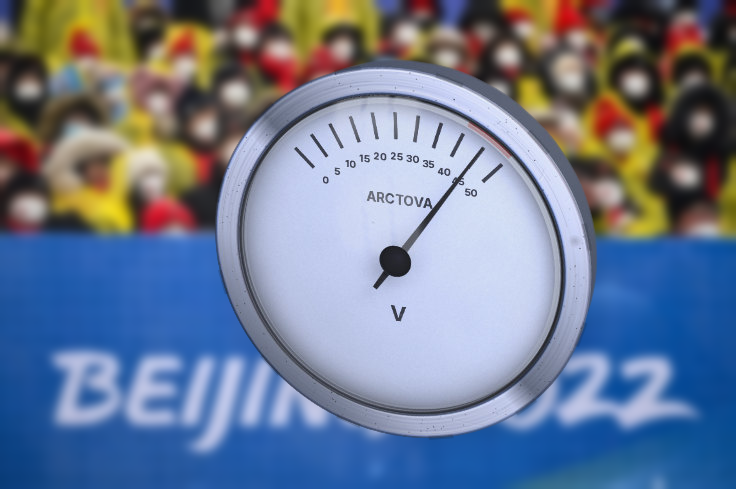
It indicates 45 V
